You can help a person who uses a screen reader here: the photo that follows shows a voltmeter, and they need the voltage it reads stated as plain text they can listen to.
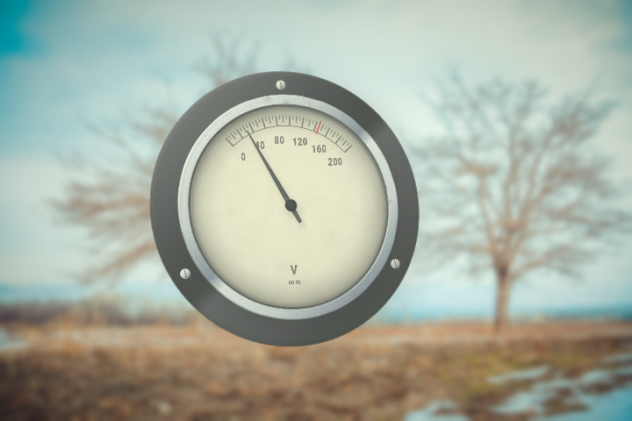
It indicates 30 V
